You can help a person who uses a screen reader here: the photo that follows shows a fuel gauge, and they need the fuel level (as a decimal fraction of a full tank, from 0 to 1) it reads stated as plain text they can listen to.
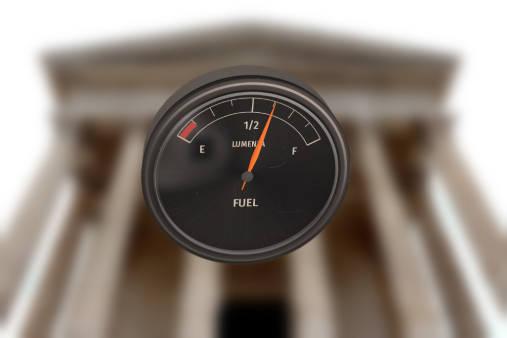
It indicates 0.625
